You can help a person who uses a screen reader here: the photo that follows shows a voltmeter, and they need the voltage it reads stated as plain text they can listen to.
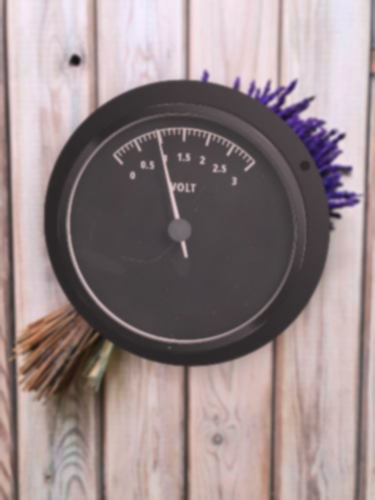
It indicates 1 V
